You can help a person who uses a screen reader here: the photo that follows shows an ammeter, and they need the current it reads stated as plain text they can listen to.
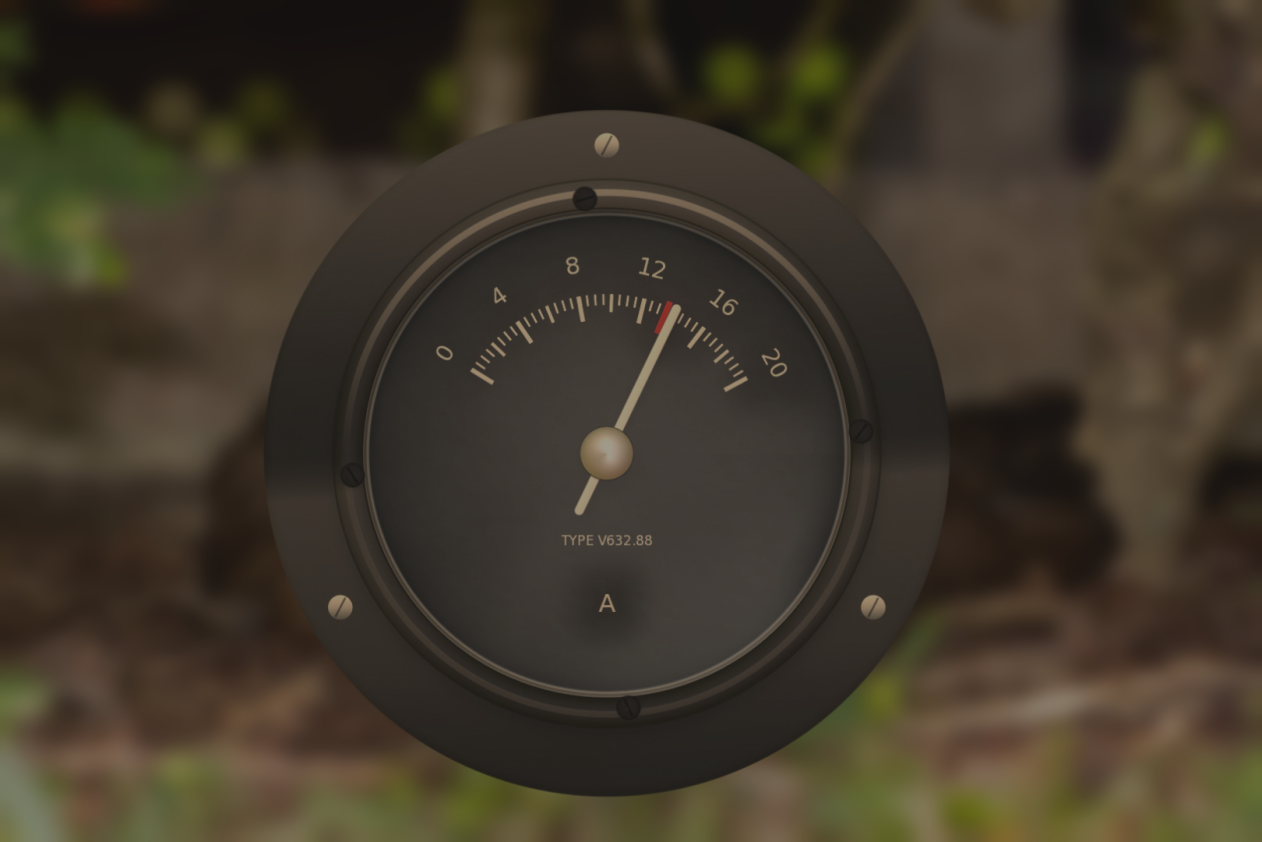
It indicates 14 A
